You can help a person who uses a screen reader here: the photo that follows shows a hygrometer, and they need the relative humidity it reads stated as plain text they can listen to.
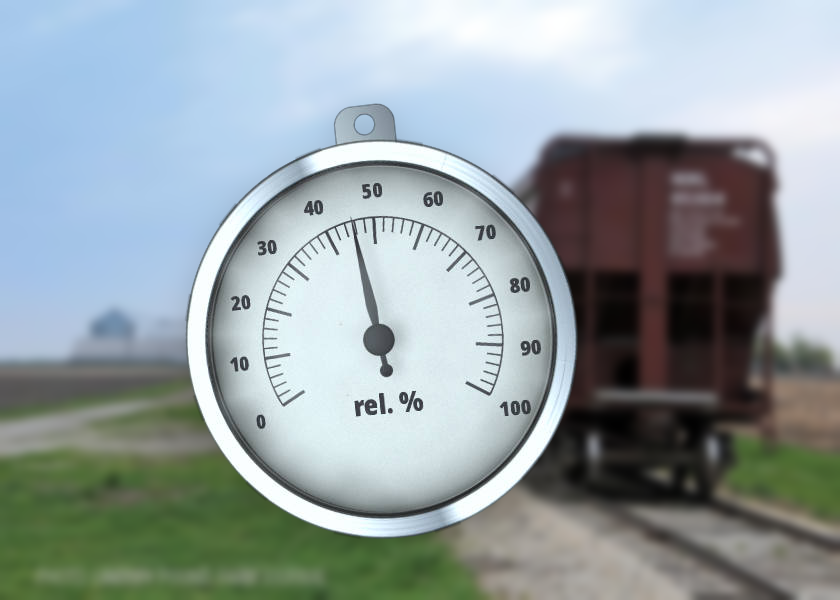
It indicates 46 %
